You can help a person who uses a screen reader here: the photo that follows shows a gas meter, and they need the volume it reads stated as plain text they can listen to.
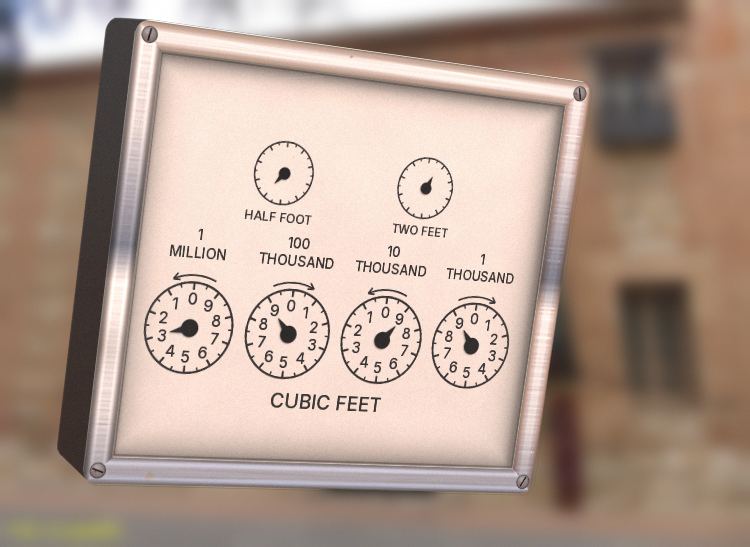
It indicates 288900 ft³
